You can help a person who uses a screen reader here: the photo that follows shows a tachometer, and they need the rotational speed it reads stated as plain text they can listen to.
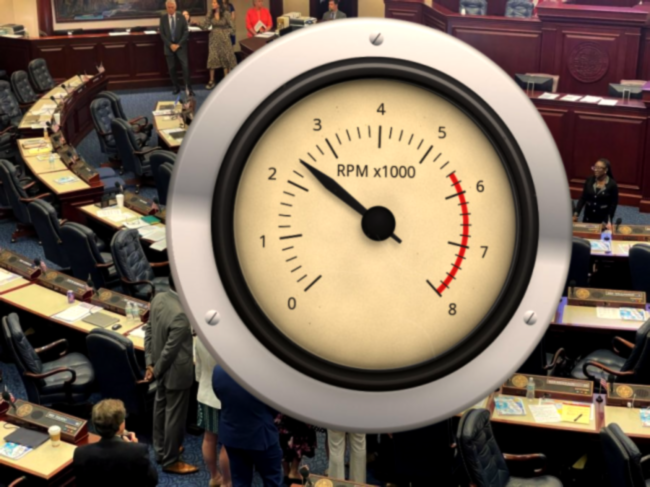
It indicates 2400 rpm
